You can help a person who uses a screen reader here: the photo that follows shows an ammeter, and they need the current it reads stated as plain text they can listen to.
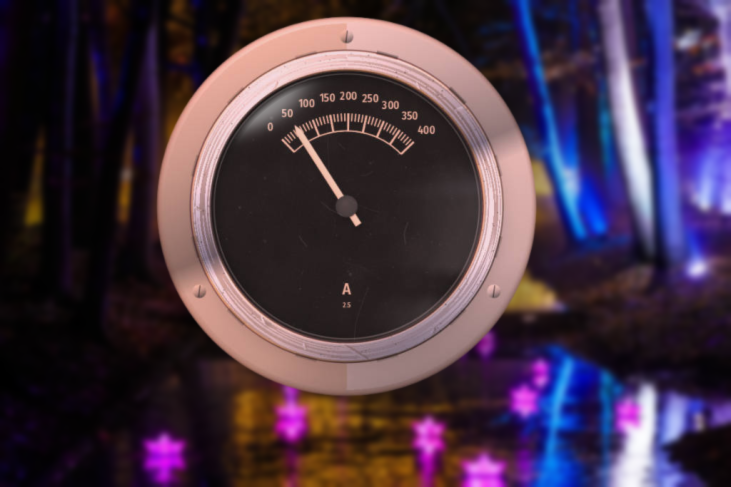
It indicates 50 A
